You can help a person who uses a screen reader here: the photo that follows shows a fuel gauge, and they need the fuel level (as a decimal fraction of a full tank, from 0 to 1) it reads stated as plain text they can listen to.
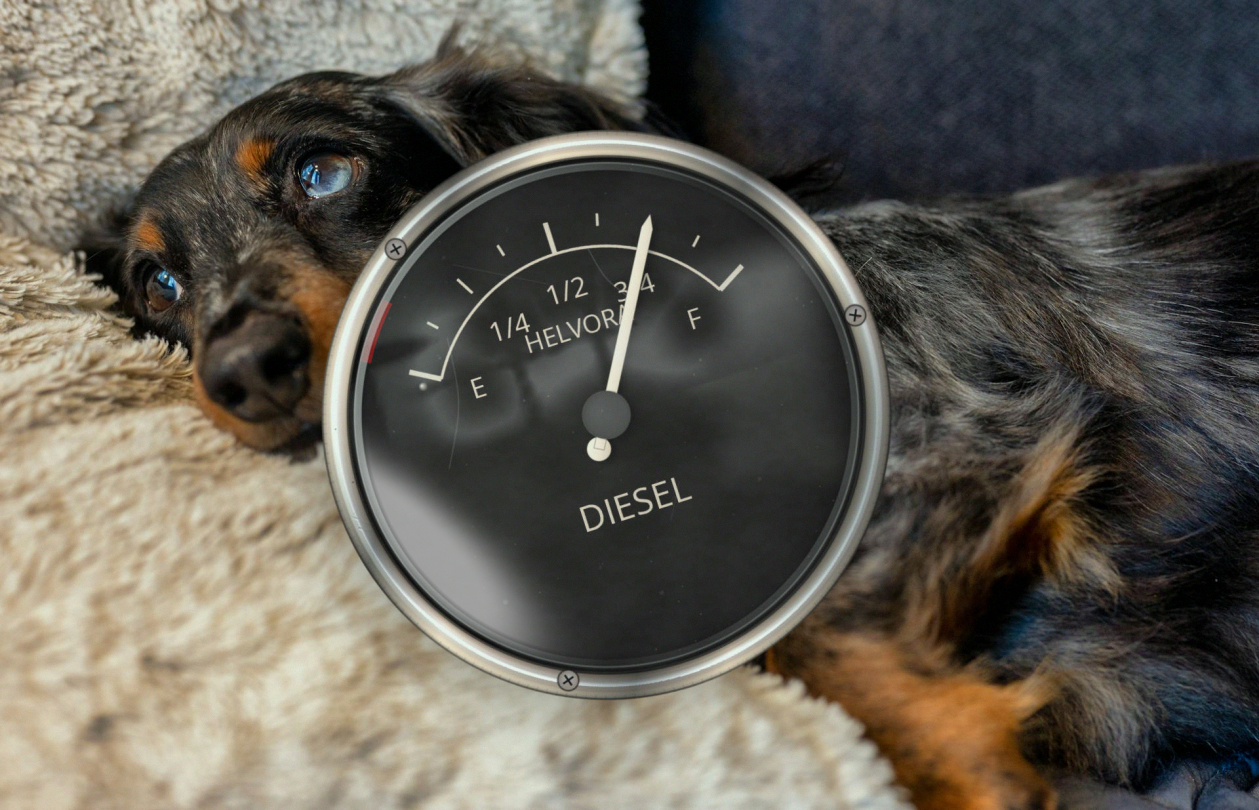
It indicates 0.75
